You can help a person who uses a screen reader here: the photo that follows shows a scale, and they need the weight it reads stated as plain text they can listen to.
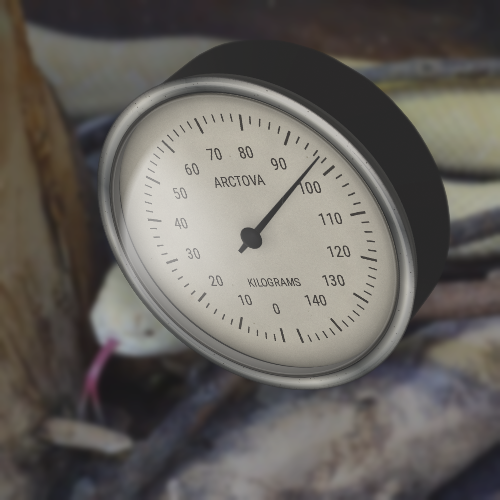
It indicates 97 kg
